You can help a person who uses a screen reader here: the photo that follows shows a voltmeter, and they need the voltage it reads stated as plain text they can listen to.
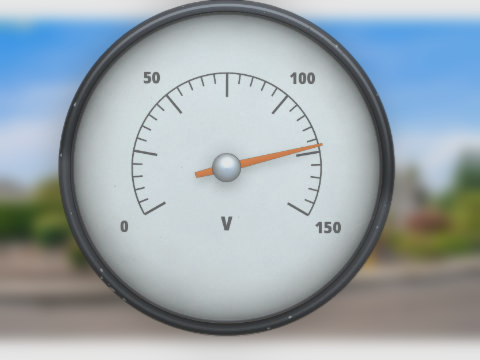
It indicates 122.5 V
